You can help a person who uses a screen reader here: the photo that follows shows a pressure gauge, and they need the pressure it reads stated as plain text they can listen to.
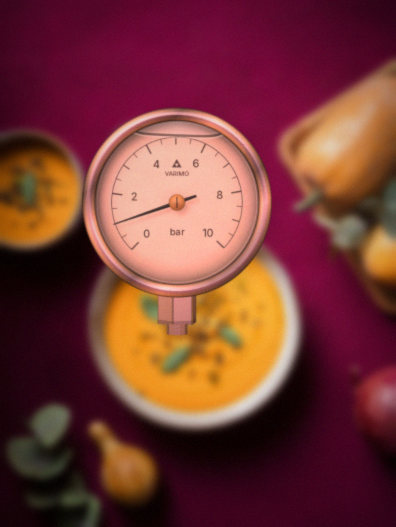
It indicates 1 bar
